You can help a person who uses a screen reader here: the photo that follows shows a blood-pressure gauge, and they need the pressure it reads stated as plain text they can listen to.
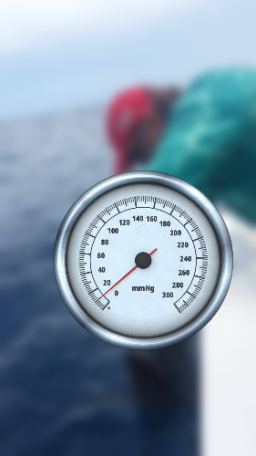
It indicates 10 mmHg
